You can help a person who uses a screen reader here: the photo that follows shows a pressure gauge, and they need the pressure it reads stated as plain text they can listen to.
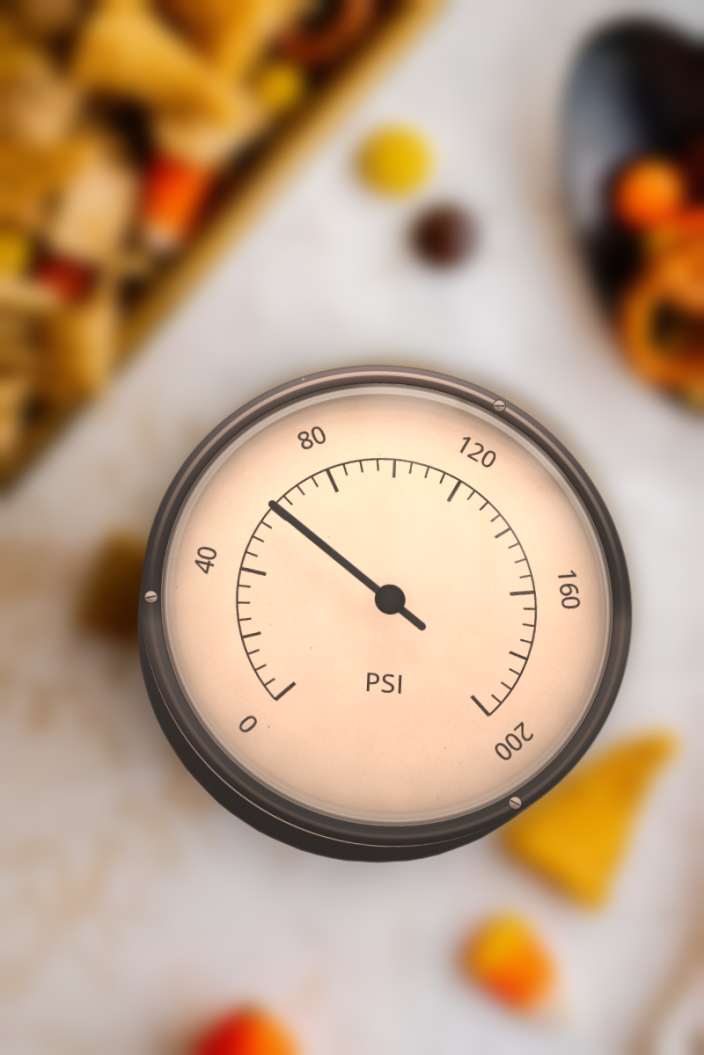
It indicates 60 psi
